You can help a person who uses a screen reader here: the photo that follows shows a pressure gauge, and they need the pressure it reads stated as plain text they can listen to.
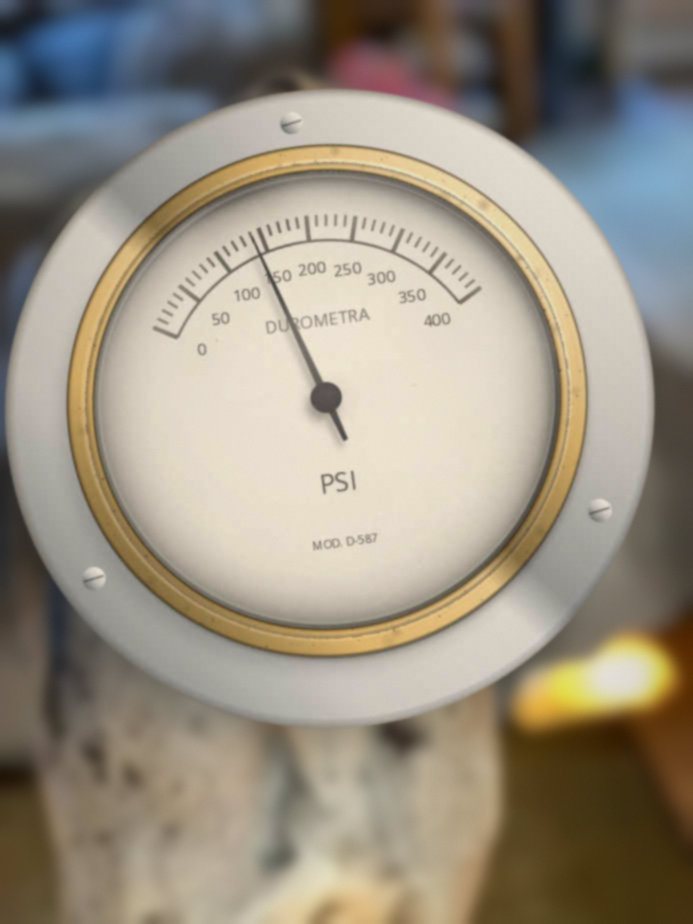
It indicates 140 psi
